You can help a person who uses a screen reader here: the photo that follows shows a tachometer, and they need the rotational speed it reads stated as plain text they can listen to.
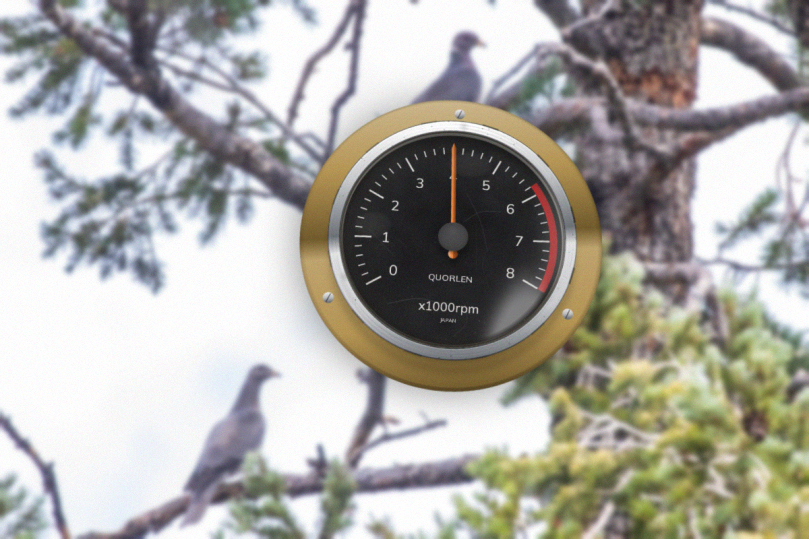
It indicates 4000 rpm
